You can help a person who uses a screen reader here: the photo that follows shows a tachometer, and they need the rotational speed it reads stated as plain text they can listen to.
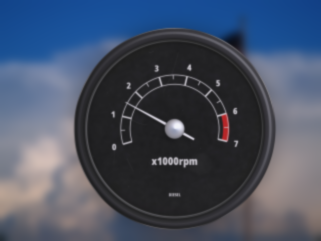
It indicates 1500 rpm
